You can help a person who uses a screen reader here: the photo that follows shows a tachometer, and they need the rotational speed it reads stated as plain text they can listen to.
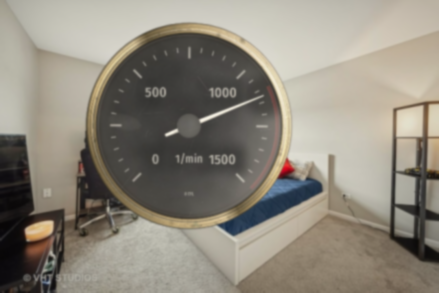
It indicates 1125 rpm
